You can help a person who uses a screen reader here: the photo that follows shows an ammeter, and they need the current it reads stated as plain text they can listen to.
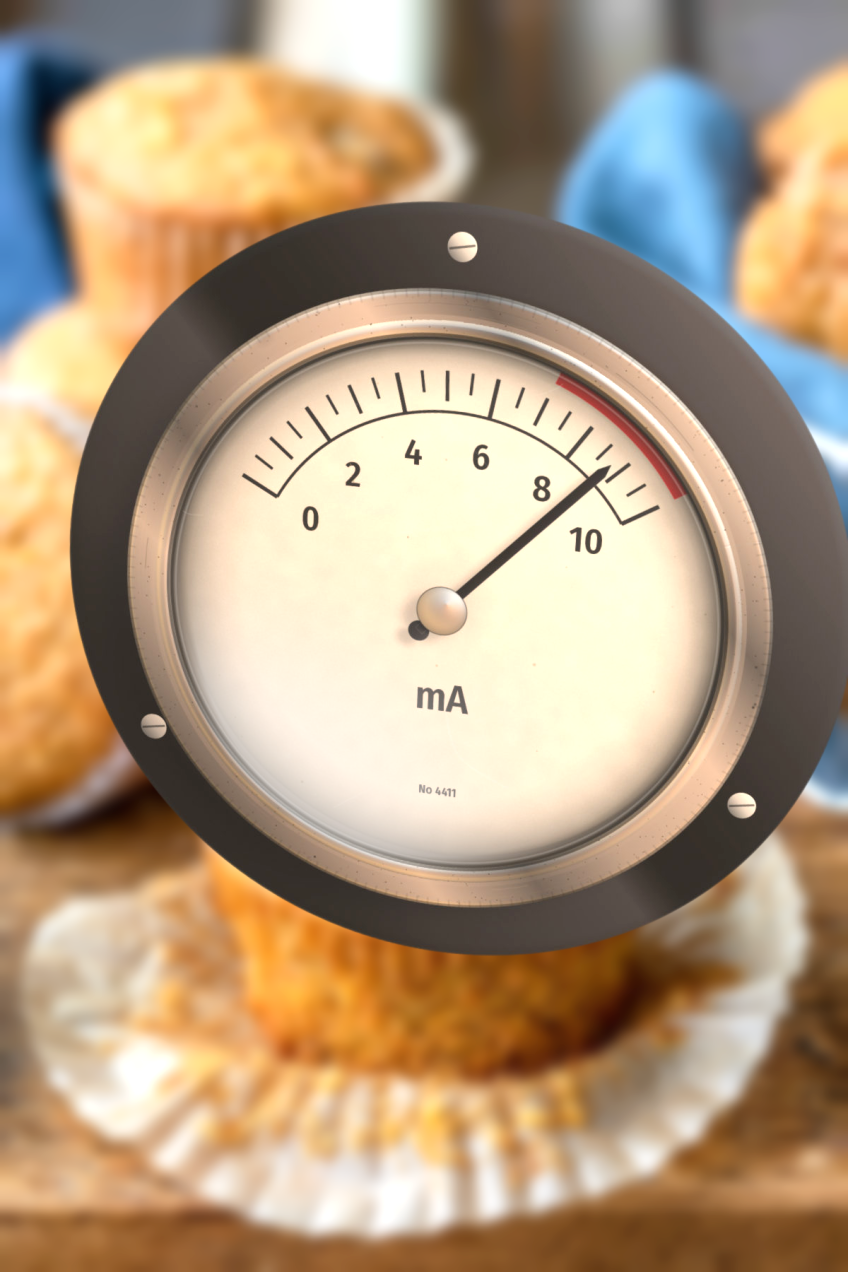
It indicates 8.75 mA
